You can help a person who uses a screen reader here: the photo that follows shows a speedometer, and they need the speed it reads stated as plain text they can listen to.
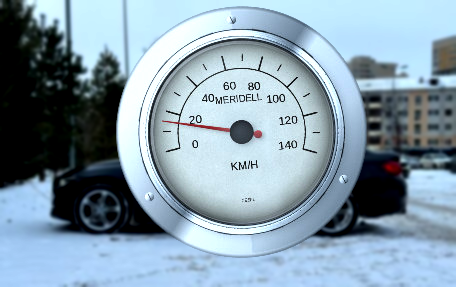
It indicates 15 km/h
